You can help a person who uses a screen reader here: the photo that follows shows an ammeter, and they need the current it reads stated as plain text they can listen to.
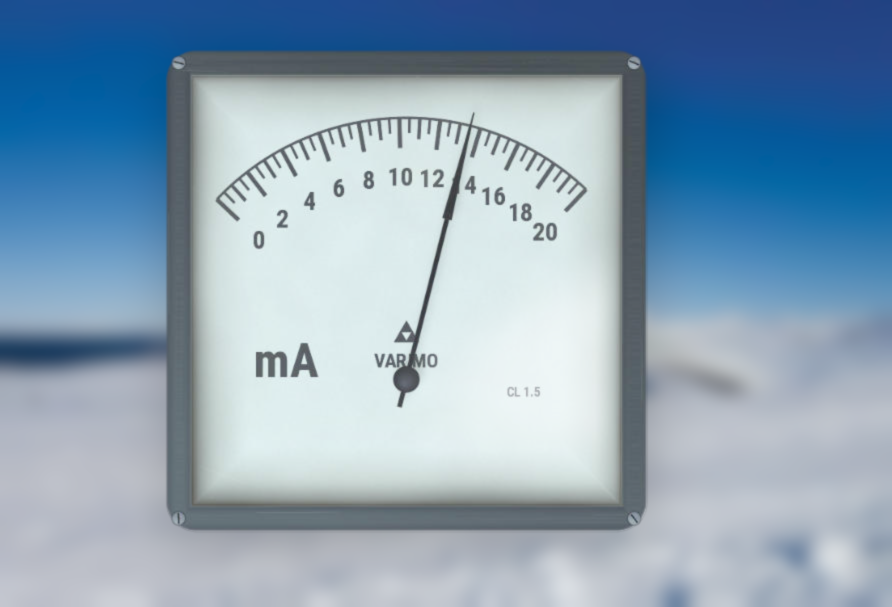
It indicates 13.5 mA
